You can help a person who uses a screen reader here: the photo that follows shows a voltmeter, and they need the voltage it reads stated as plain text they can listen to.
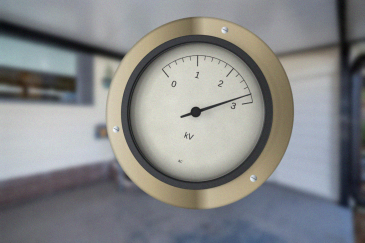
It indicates 2.8 kV
